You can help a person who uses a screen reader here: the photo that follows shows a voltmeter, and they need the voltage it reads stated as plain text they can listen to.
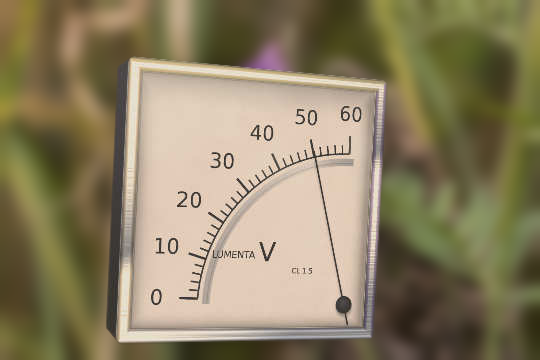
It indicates 50 V
